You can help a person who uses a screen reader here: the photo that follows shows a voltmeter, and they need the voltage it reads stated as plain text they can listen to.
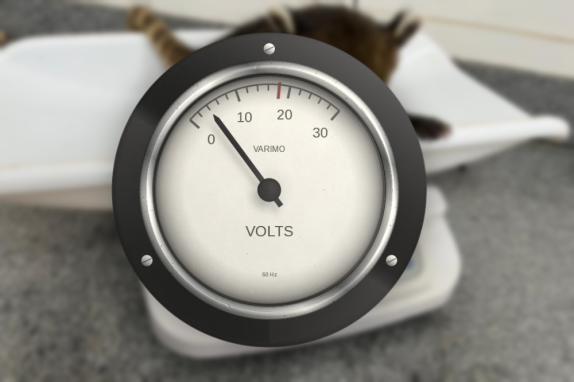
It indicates 4 V
